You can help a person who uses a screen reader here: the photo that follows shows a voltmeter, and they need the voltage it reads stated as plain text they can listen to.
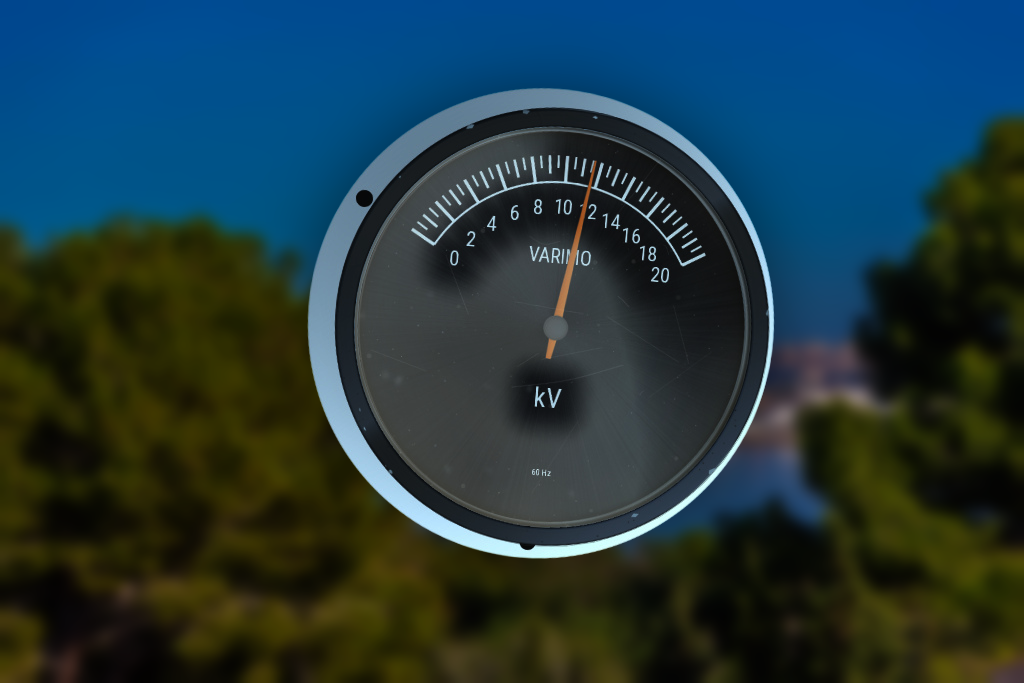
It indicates 11.5 kV
